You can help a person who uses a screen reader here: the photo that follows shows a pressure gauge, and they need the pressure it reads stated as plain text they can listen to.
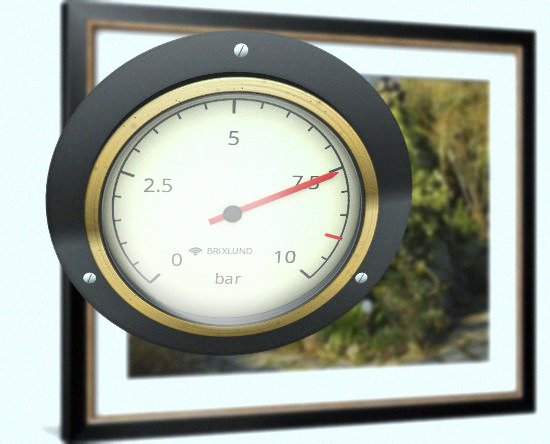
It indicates 7.5 bar
